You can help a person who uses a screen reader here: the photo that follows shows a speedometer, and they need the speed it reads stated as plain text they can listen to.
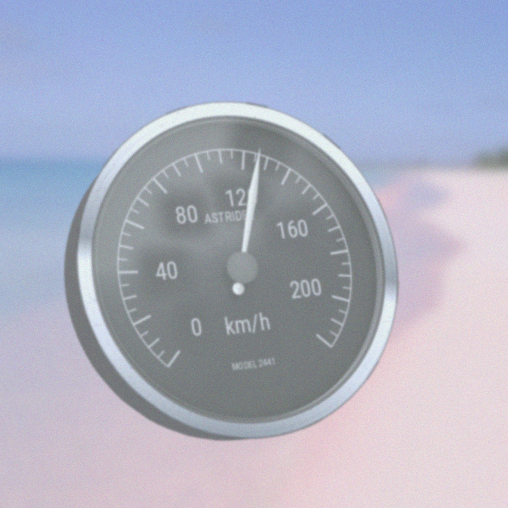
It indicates 125 km/h
